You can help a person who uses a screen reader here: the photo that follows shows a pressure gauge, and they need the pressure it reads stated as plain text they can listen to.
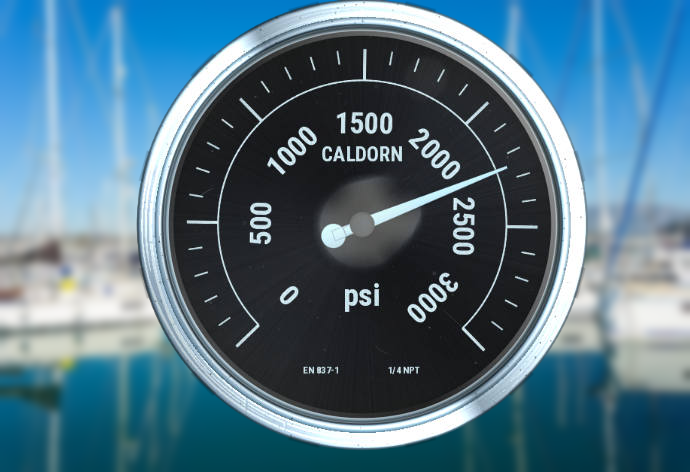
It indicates 2250 psi
